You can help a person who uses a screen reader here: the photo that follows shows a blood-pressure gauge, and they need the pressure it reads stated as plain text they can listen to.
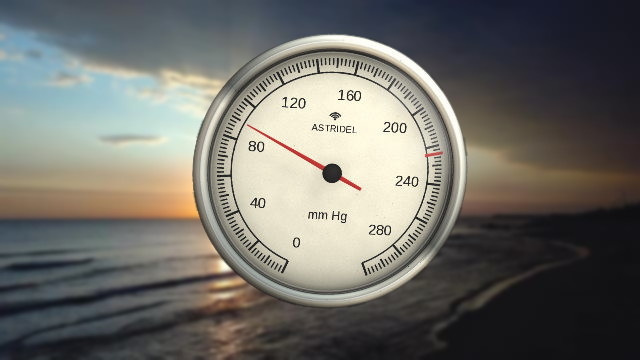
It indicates 90 mmHg
